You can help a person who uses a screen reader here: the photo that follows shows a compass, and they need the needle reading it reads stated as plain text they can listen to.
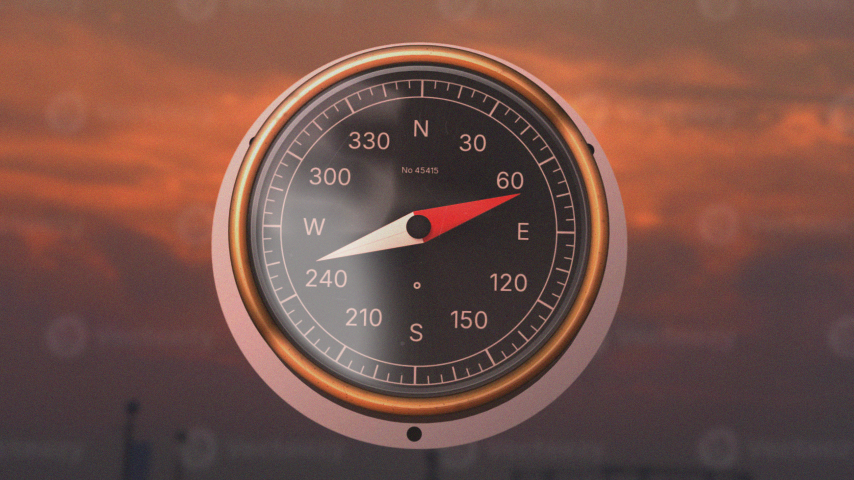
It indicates 70 °
